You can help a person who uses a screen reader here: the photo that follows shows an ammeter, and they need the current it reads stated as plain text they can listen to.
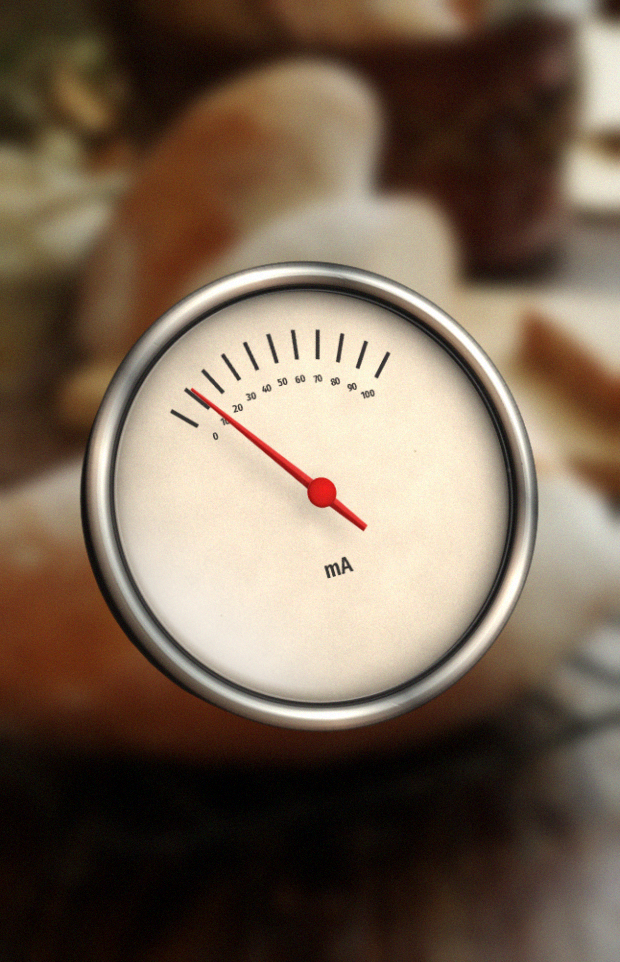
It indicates 10 mA
